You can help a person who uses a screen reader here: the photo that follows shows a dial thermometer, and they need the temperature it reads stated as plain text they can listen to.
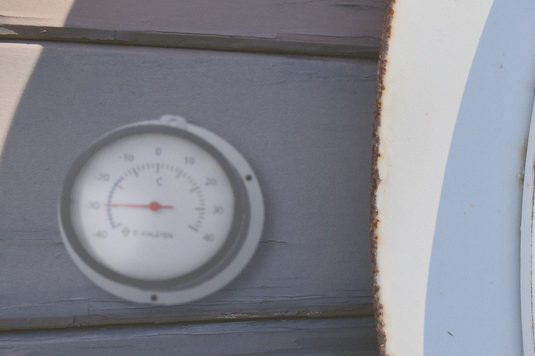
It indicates -30 °C
